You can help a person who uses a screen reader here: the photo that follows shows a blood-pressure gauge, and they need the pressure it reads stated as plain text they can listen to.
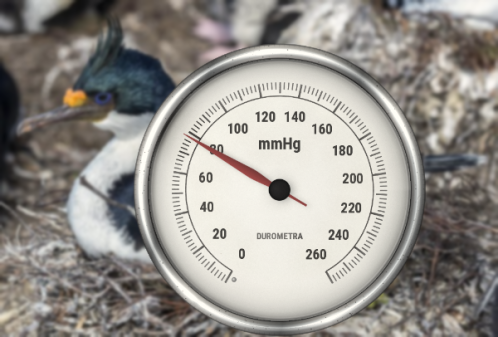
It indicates 78 mmHg
